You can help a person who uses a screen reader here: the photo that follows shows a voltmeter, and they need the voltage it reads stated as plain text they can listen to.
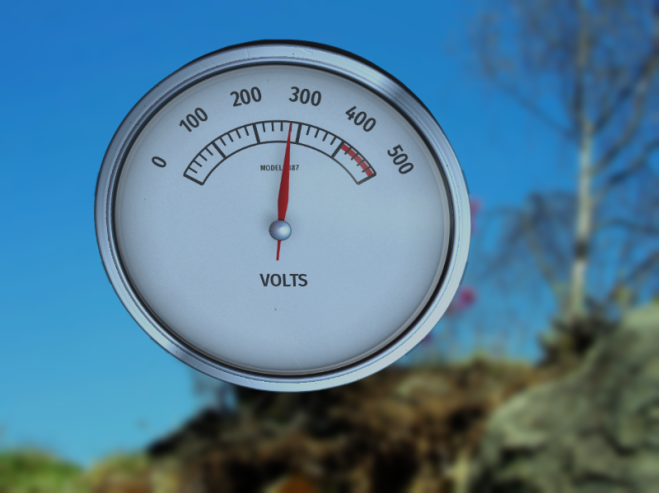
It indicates 280 V
